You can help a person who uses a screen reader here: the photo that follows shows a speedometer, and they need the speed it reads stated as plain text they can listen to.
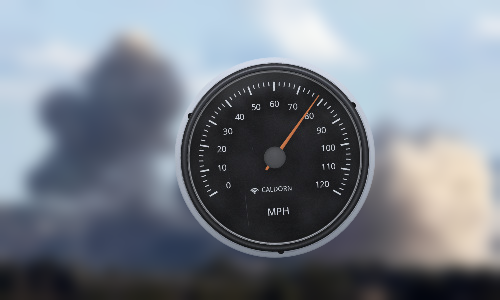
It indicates 78 mph
